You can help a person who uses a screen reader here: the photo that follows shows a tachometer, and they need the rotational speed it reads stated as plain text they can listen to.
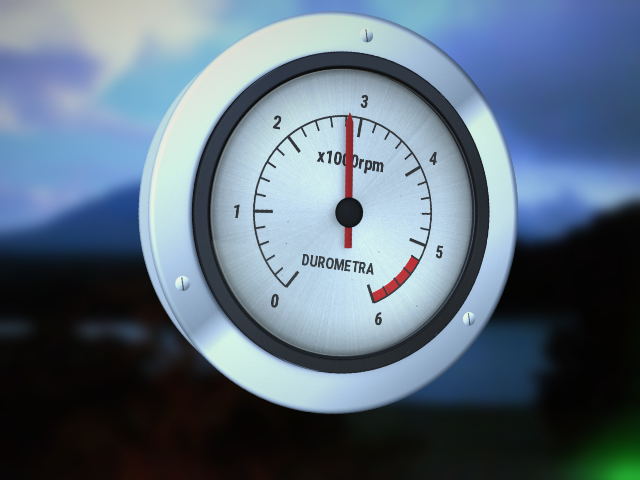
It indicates 2800 rpm
